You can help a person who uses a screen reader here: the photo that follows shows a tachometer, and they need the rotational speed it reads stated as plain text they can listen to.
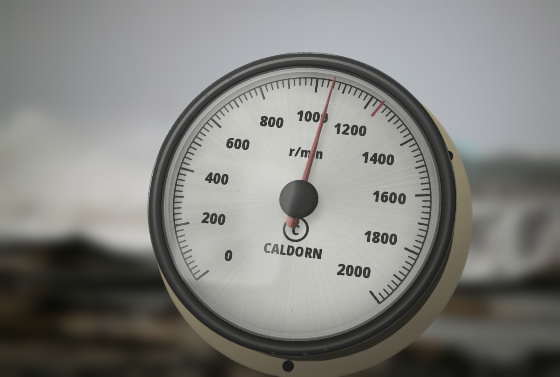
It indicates 1060 rpm
